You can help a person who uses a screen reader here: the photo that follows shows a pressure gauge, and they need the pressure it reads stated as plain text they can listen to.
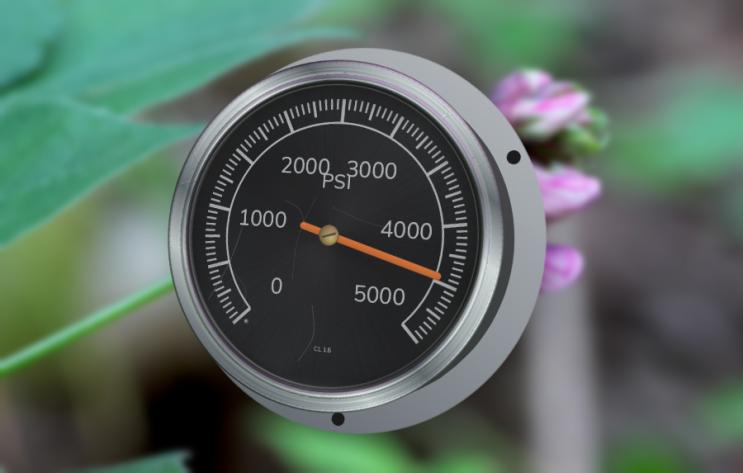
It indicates 4450 psi
